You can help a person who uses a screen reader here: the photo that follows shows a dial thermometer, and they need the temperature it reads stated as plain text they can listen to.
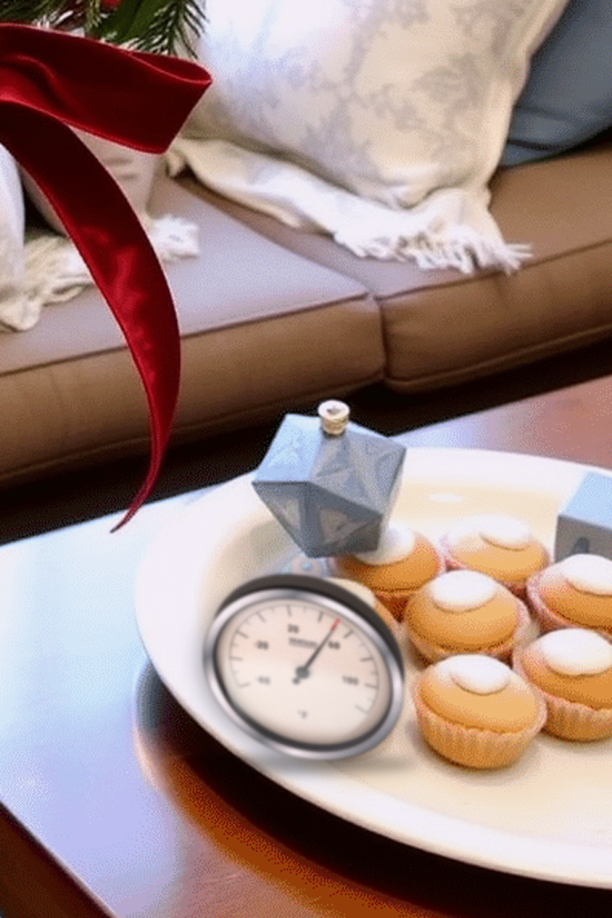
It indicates 50 °F
